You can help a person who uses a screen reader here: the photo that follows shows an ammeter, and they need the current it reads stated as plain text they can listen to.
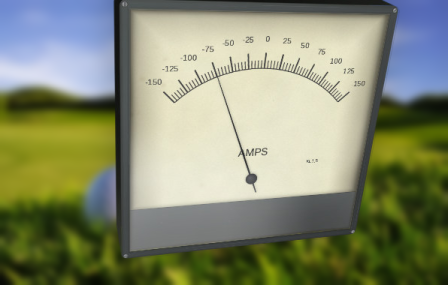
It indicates -75 A
